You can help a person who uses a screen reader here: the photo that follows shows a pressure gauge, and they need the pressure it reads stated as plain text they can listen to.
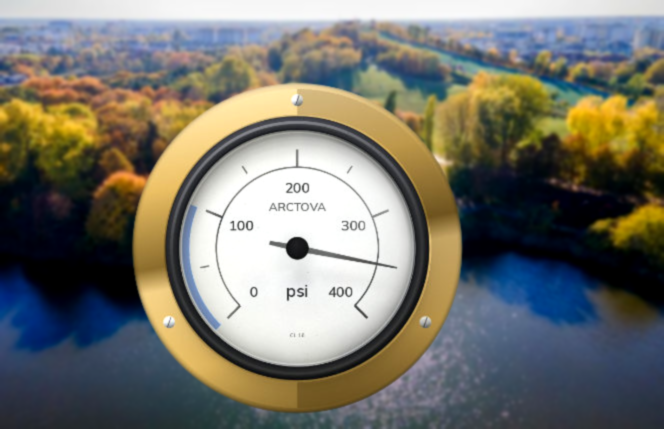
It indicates 350 psi
